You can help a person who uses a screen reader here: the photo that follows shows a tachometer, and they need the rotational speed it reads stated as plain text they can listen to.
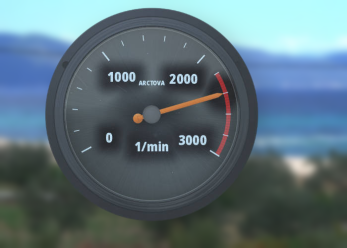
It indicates 2400 rpm
